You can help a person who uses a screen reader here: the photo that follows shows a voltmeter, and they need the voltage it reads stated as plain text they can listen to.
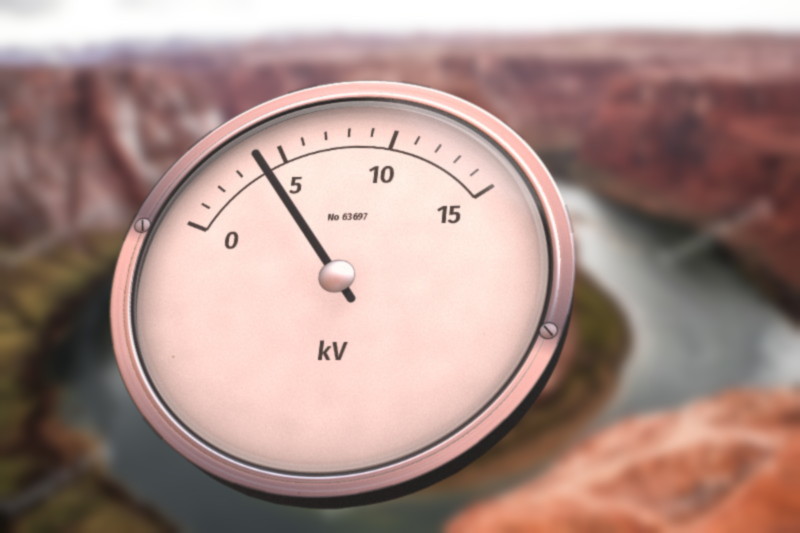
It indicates 4 kV
